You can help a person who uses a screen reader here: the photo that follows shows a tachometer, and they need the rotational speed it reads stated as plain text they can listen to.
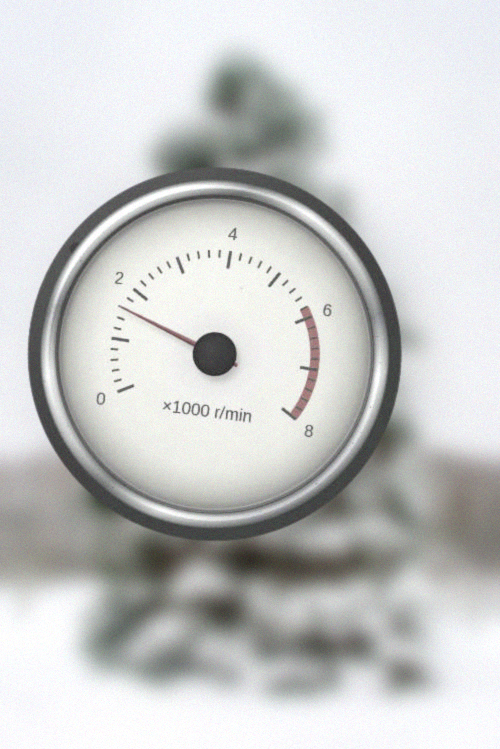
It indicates 1600 rpm
